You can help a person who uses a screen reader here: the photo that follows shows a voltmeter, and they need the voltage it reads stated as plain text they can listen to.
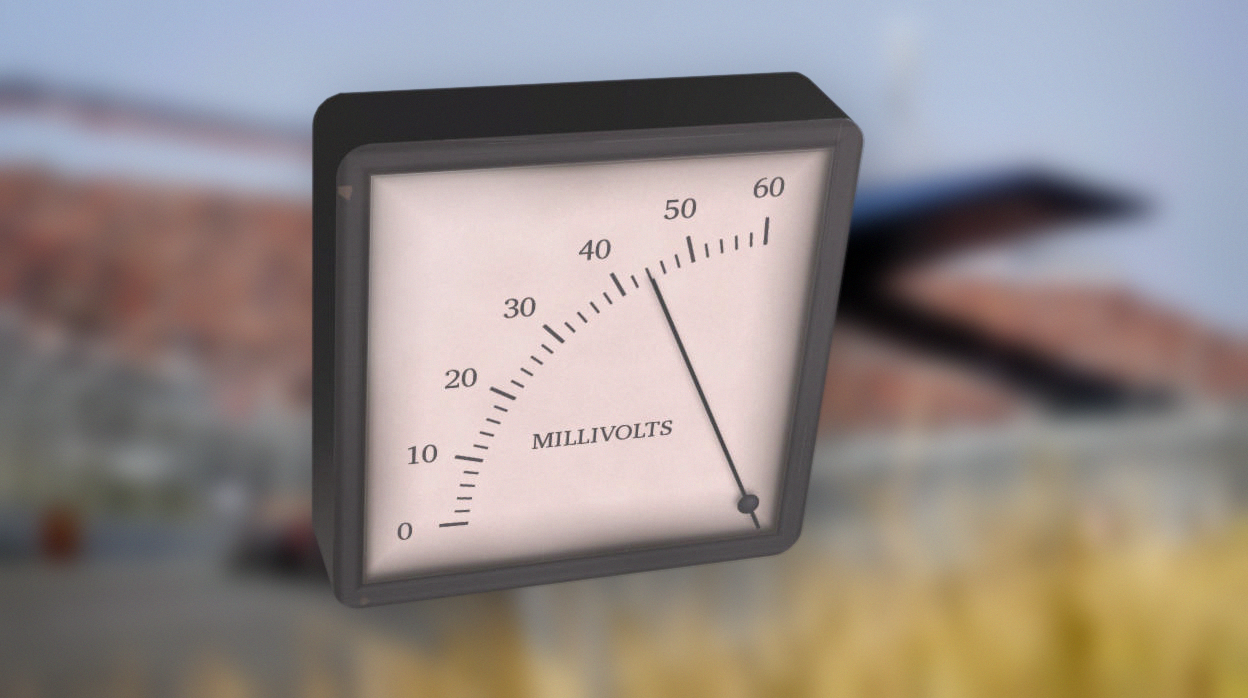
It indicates 44 mV
